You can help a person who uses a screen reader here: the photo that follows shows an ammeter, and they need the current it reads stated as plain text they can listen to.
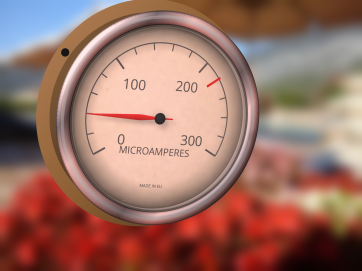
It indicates 40 µA
